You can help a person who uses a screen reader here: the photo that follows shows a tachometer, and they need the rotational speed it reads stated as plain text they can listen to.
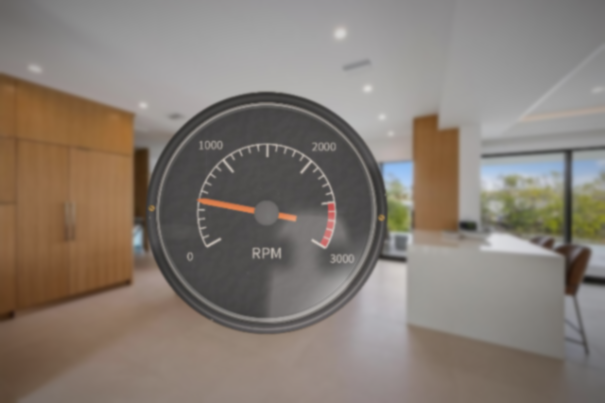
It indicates 500 rpm
